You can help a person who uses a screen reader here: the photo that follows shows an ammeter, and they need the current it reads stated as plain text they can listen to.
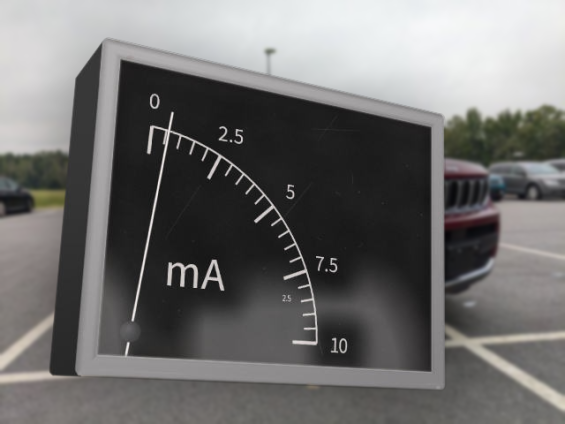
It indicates 0.5 mA
